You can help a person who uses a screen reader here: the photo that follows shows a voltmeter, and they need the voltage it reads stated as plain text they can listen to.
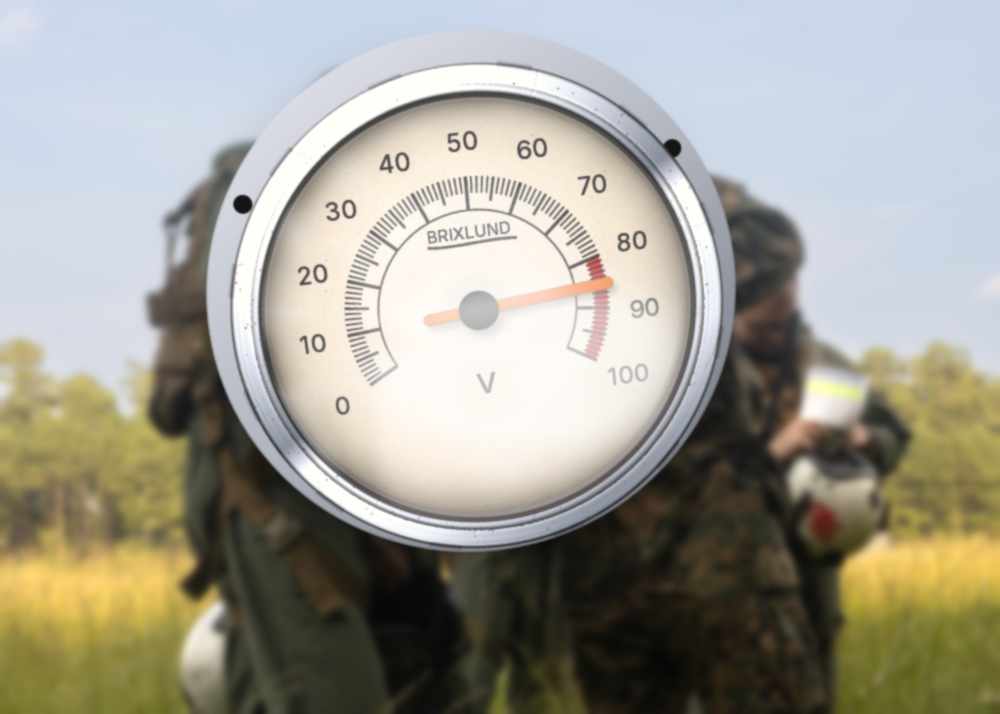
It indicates 85 V
